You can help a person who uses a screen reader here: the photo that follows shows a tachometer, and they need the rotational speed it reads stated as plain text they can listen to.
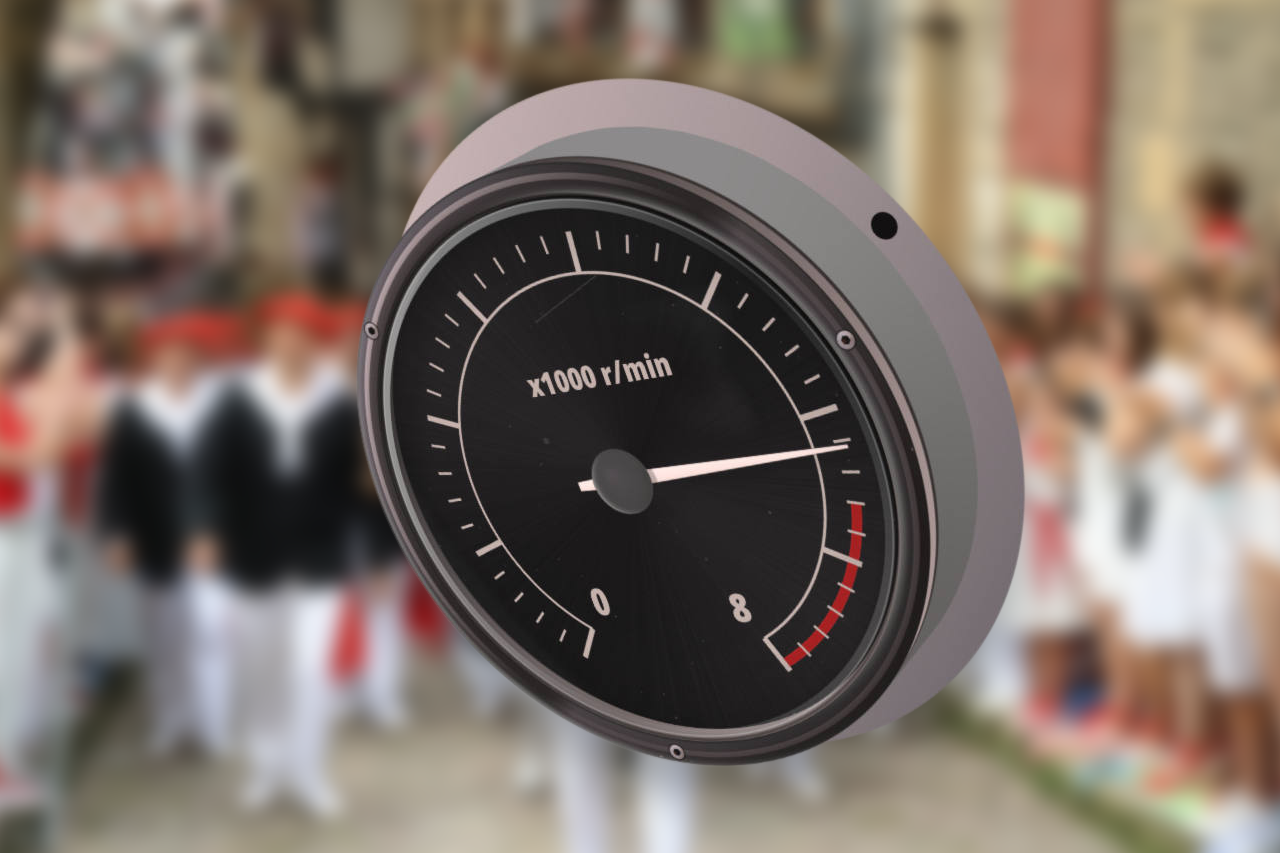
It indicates 6200 rpm
